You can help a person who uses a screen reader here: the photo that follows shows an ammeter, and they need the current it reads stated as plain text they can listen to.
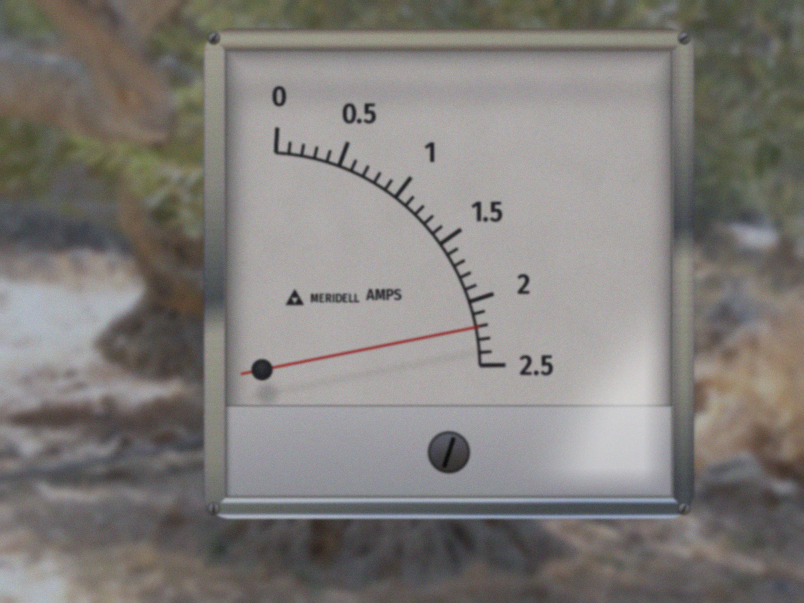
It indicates 2.2 A
